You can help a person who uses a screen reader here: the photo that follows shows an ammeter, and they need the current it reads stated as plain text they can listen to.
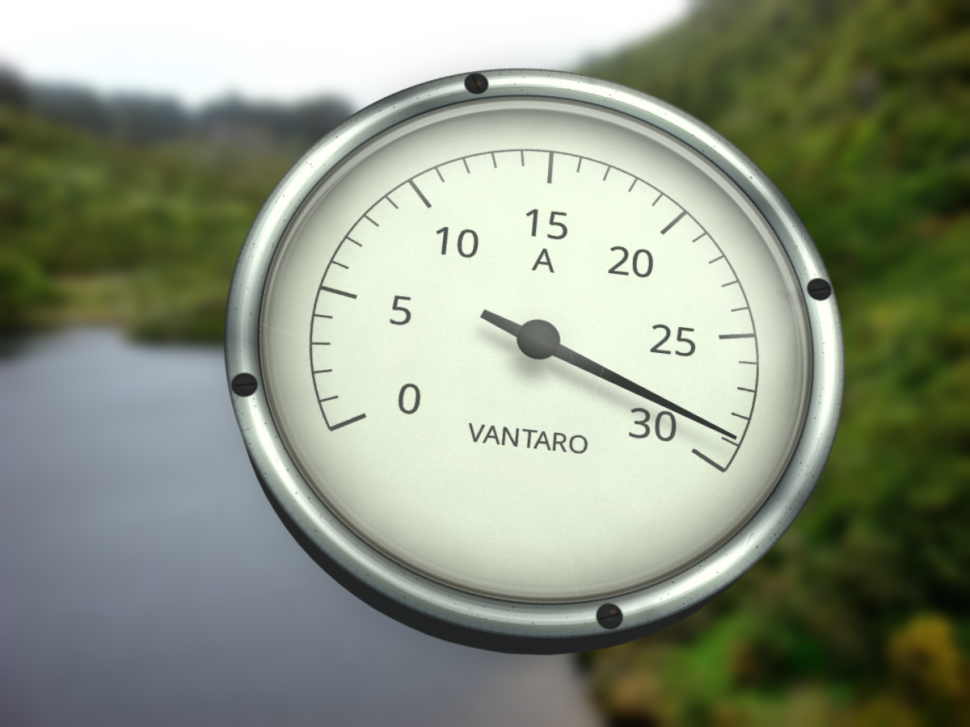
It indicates 29 A
